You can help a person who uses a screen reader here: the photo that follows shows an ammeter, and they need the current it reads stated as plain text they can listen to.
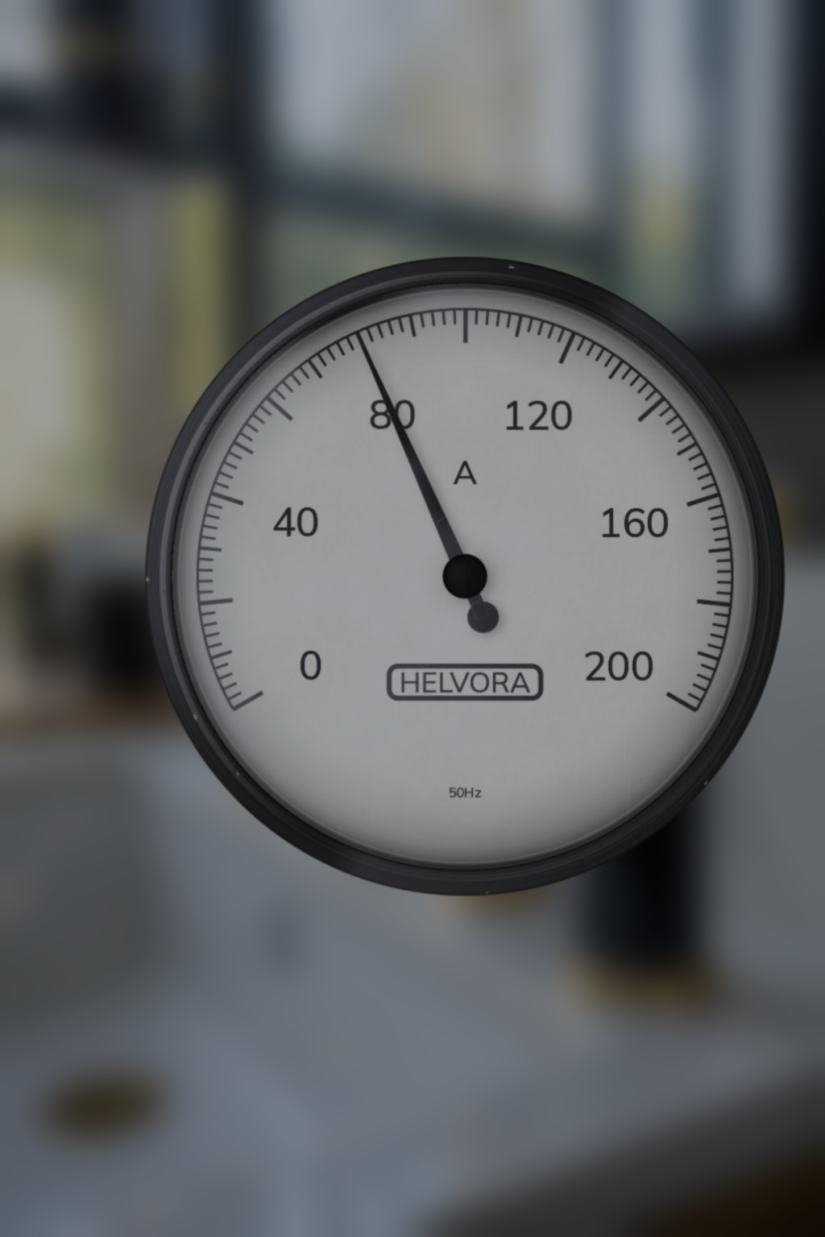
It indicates 80 A
